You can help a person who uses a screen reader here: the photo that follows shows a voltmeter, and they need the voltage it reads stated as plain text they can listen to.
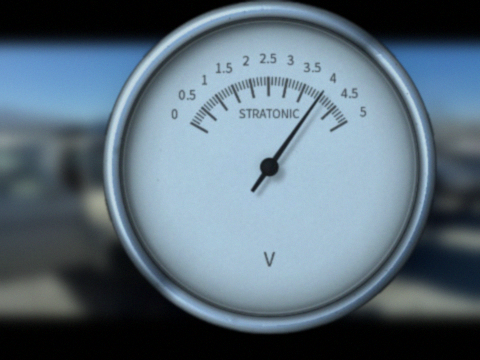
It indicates 4 V
